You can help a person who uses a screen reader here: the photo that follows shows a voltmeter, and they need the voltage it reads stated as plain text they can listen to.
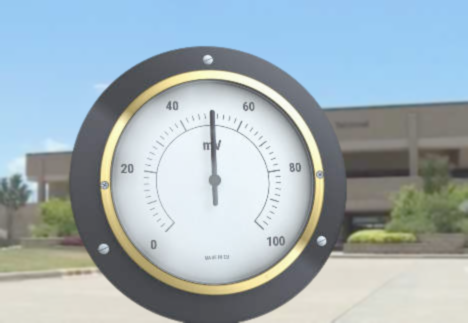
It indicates 50 mV
